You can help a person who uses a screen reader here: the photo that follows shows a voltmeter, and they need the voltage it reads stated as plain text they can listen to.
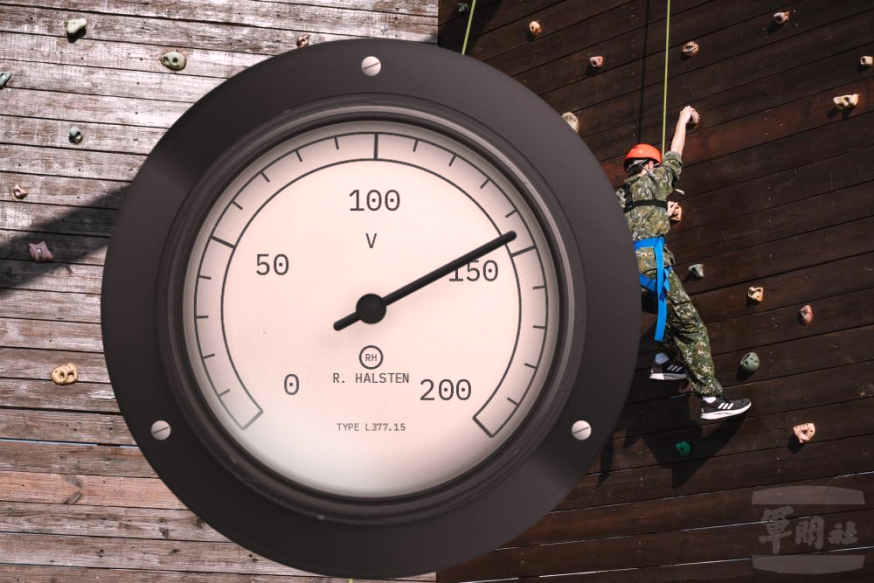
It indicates 145 V
